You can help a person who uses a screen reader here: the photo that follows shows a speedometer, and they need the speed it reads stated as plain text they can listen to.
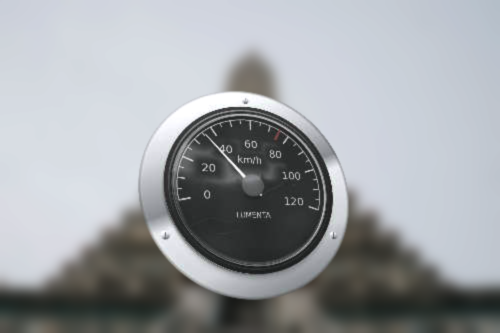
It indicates 35 km/h
